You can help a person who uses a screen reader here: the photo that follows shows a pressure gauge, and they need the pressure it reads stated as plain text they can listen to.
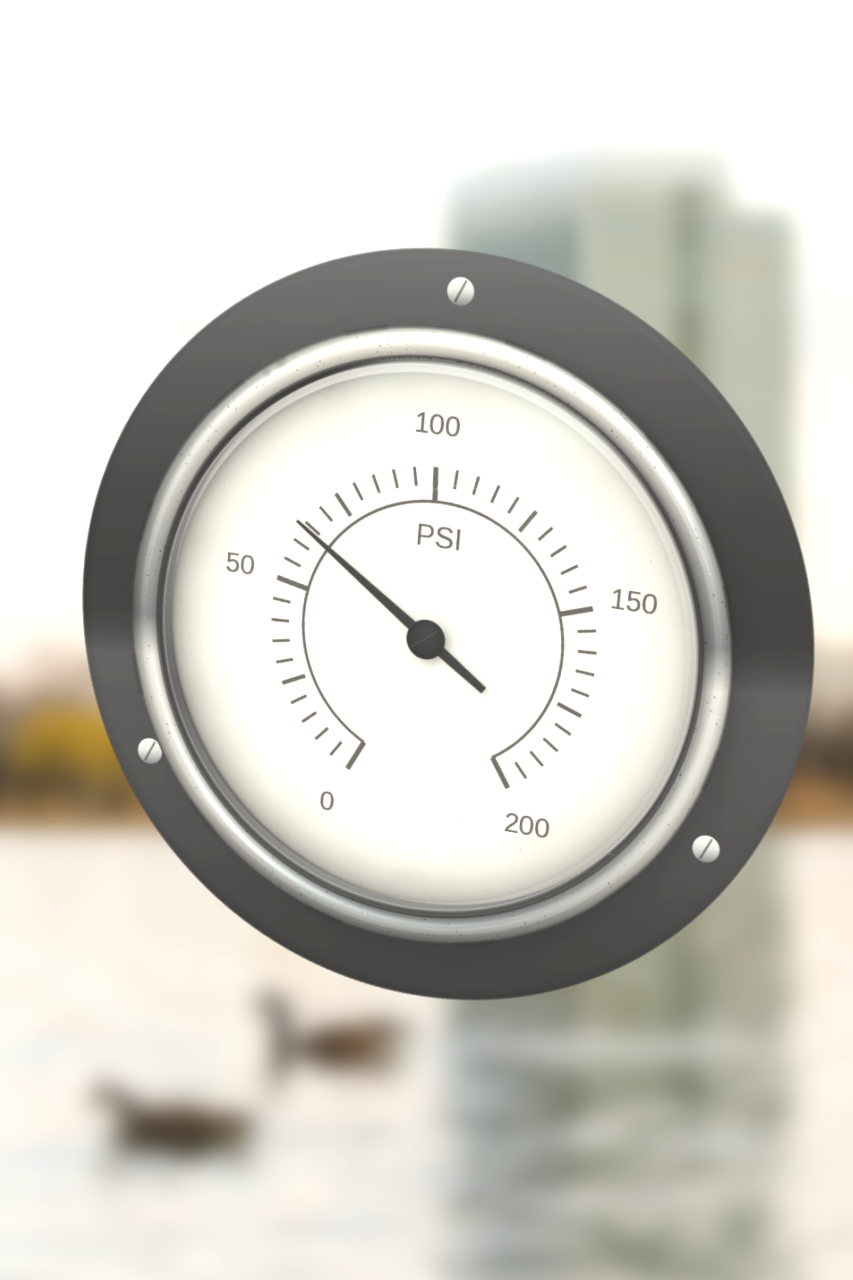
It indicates 65 psi
